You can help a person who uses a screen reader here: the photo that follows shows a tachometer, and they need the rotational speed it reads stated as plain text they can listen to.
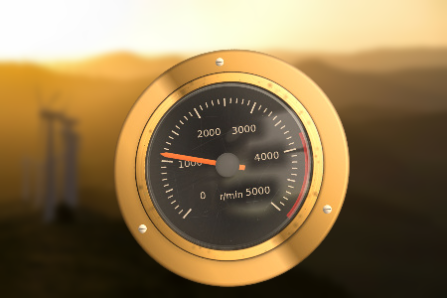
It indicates 1100 rpm
